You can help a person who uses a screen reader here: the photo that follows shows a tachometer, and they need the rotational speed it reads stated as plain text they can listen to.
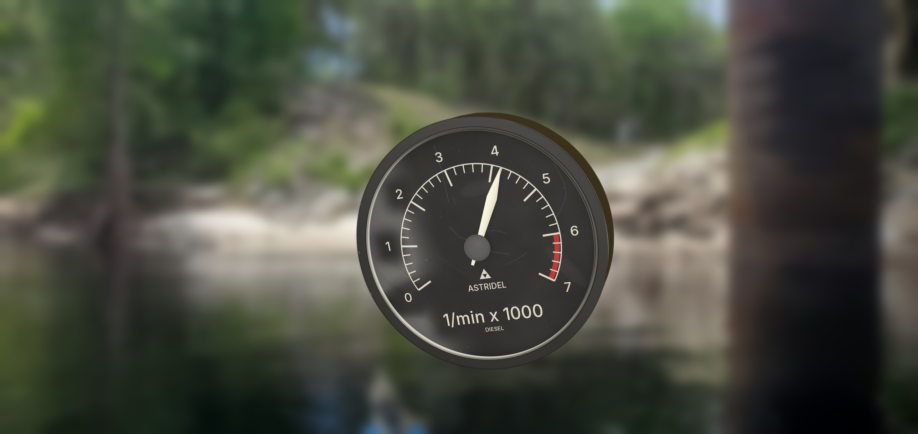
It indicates 4200 rpm
